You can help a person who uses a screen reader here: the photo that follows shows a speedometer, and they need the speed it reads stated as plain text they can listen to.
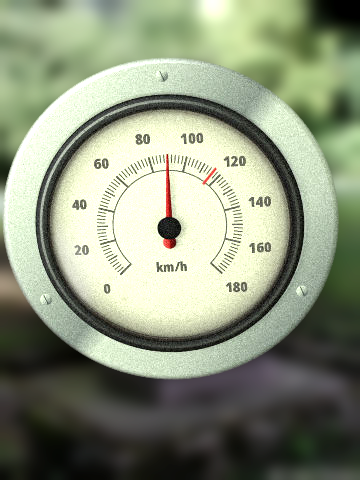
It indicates 90 km/h
